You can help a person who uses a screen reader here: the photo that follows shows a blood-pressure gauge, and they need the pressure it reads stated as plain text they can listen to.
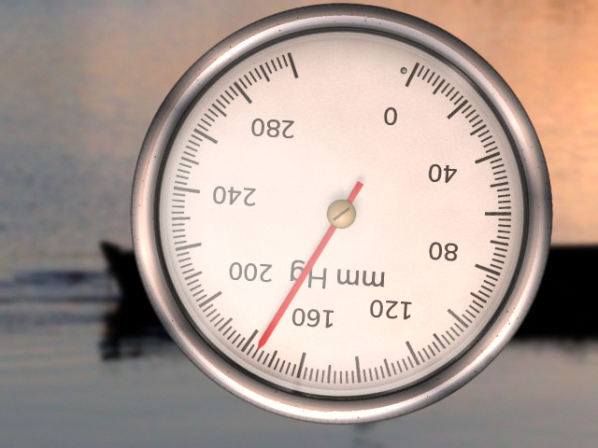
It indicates 176 mmHg
